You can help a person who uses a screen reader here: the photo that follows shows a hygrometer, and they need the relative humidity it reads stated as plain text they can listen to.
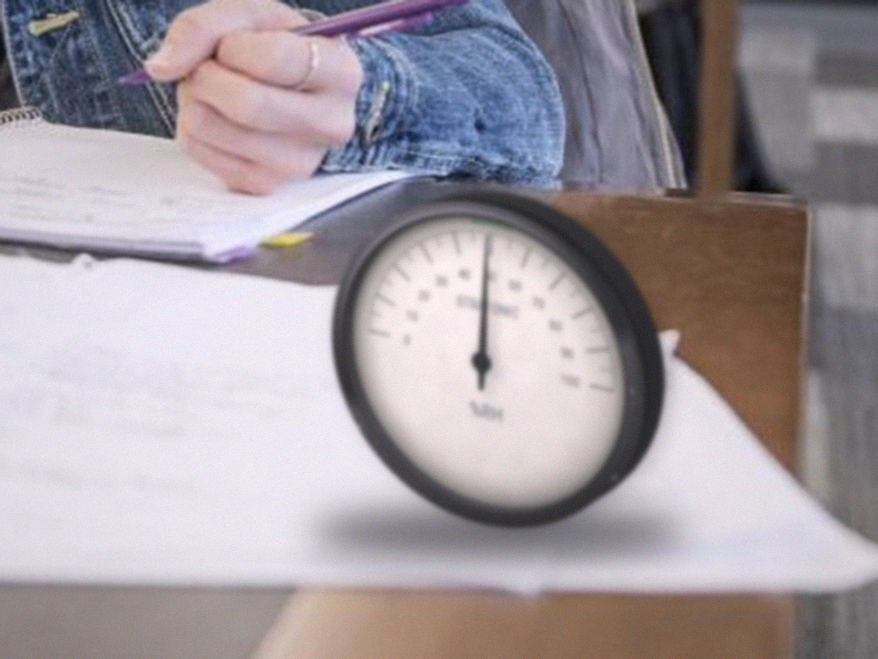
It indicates 50 %
